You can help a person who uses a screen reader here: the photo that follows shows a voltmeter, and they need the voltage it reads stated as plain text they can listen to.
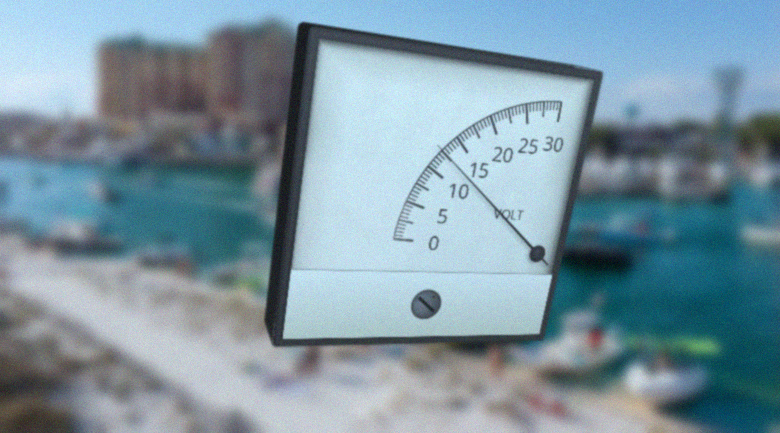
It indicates 12.5 V
